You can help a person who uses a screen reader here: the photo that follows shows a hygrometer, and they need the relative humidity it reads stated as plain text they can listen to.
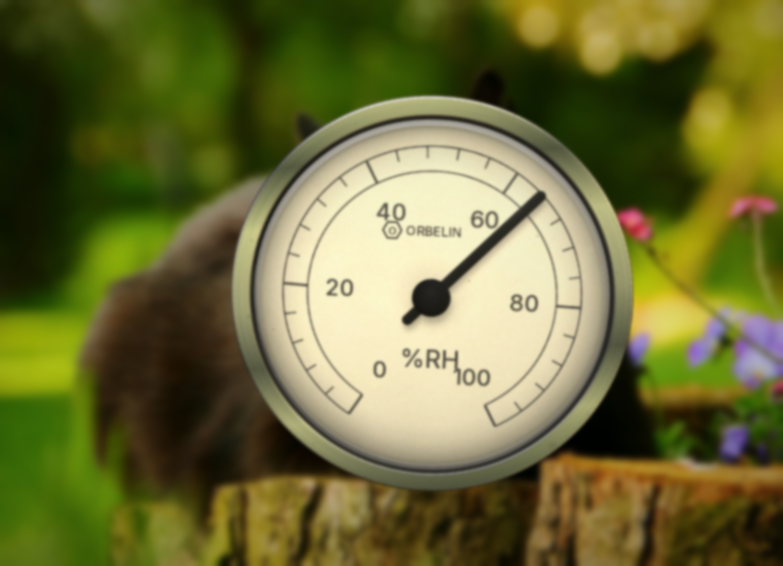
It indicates 64 %
